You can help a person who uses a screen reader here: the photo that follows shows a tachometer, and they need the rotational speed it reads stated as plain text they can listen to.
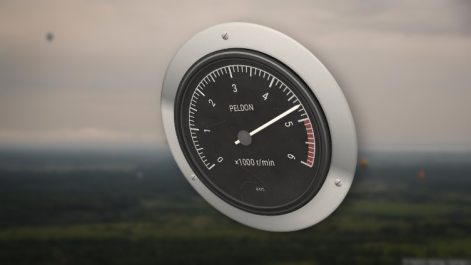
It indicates 4700 rpm
